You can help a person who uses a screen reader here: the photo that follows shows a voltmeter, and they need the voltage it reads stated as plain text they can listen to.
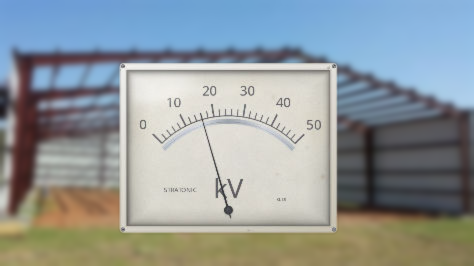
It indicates 16 kV
